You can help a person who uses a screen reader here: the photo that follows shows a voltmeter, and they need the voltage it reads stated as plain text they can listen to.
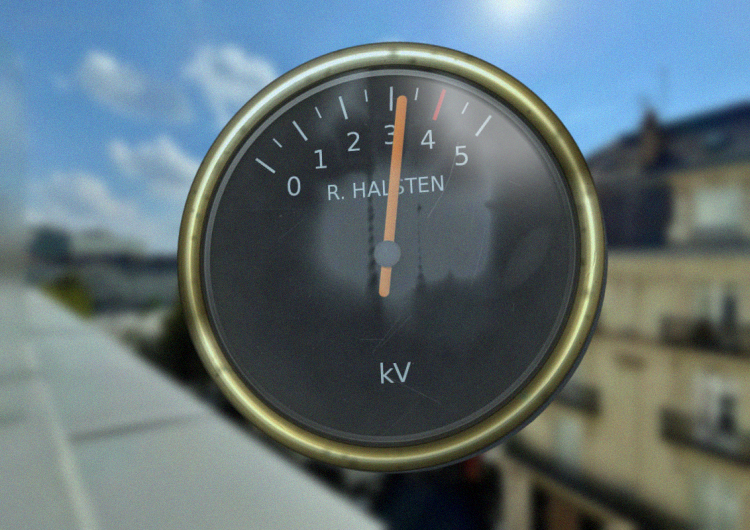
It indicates 3.25 kV
